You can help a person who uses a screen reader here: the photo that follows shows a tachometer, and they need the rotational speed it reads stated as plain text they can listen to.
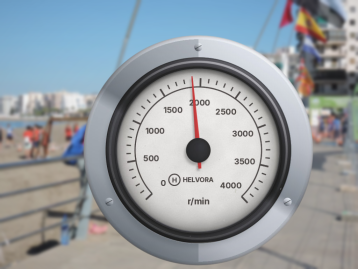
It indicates 1900 rpm
